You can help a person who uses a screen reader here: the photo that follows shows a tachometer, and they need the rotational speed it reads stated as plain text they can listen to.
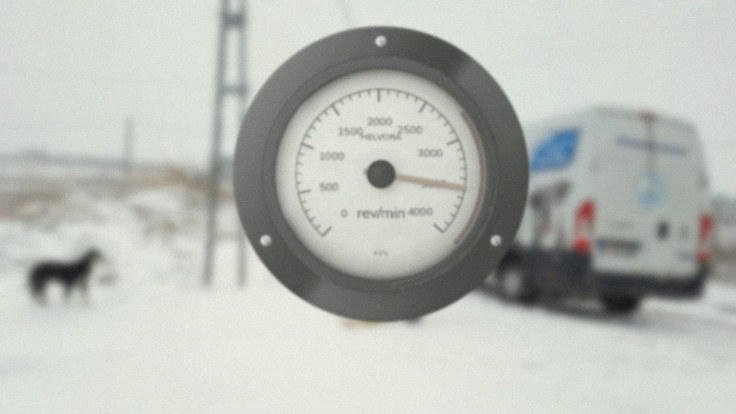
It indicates 3500 rpm
